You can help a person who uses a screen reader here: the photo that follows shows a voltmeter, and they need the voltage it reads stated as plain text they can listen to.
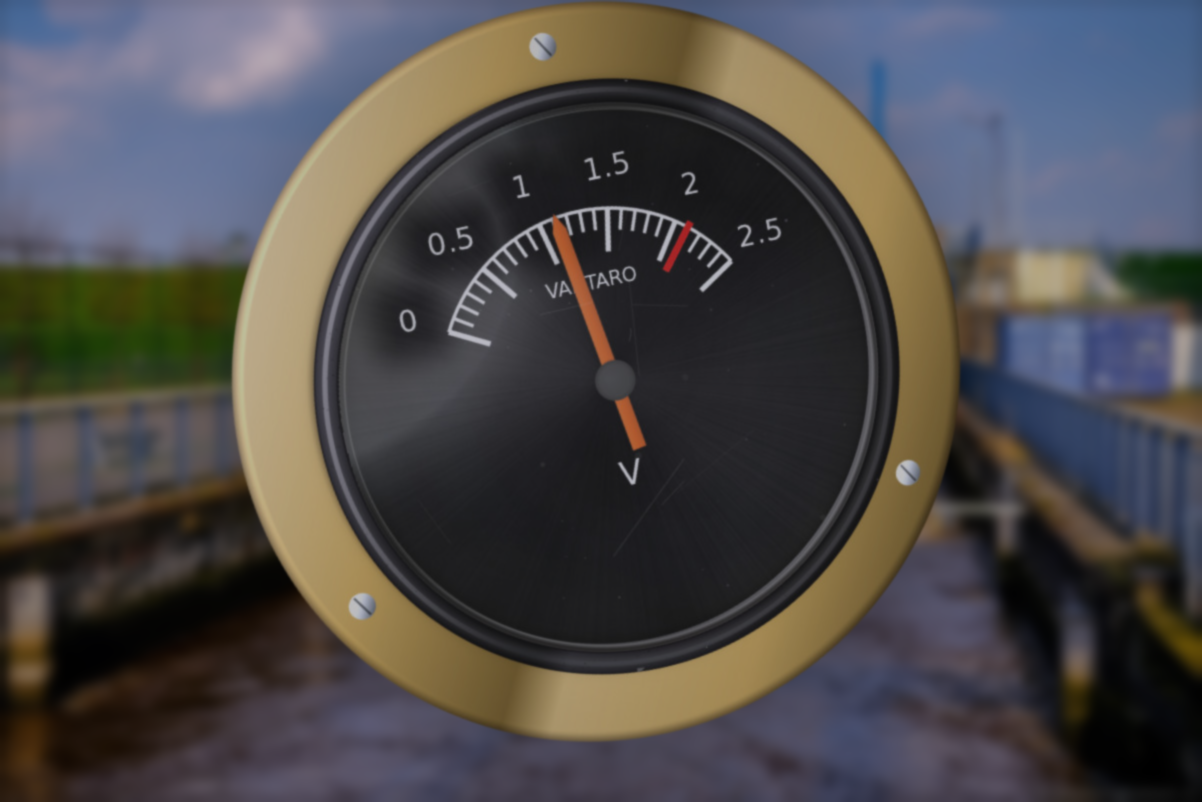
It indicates 1.1 V
